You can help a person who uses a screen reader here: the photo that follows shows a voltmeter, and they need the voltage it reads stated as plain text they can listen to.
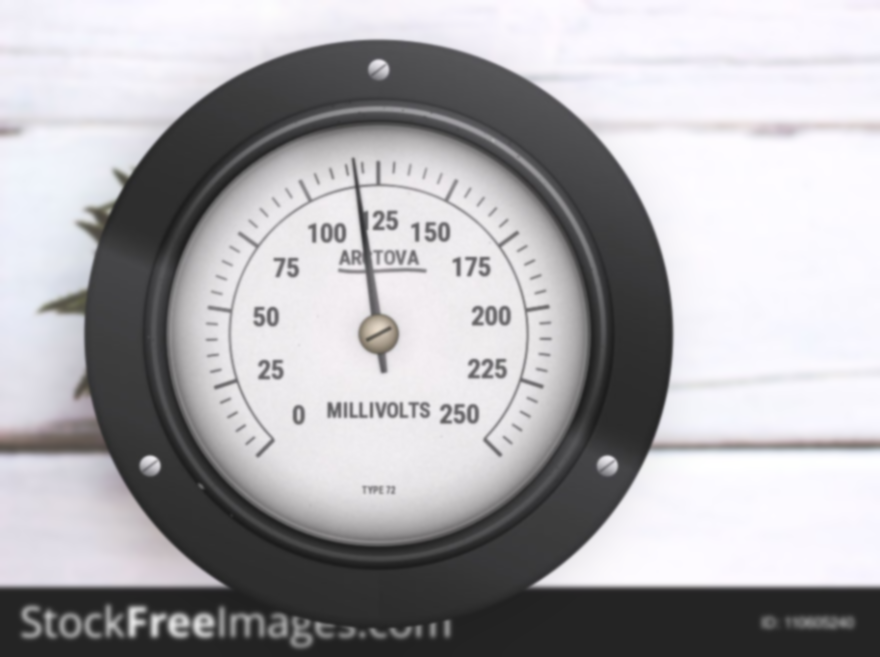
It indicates 117.5 mV
